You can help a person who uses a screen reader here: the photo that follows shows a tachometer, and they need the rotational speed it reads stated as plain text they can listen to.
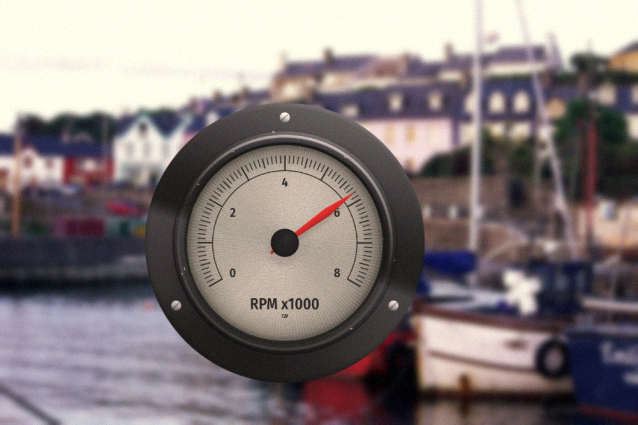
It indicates 5800 rpm
